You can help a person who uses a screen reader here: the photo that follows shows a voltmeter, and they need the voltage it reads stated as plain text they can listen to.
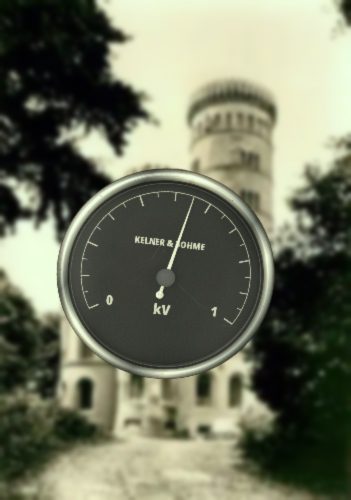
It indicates 0.55 kV
